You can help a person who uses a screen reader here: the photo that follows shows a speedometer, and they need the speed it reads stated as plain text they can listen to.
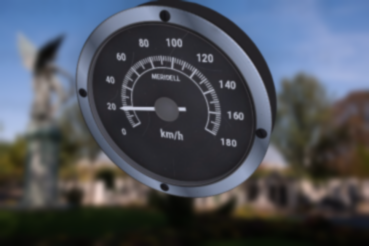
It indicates 20 km/h
